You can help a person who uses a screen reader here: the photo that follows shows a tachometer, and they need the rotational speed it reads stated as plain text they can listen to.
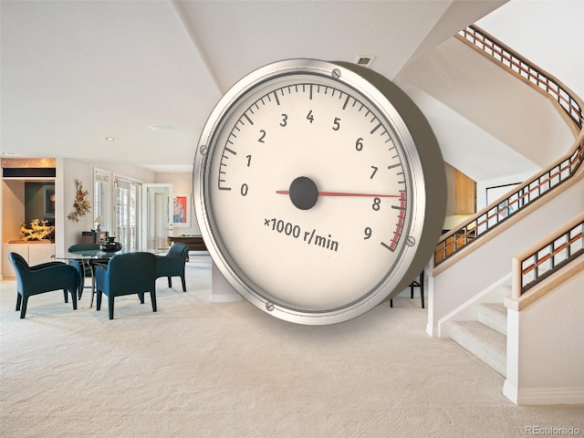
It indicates 7700 rpm
